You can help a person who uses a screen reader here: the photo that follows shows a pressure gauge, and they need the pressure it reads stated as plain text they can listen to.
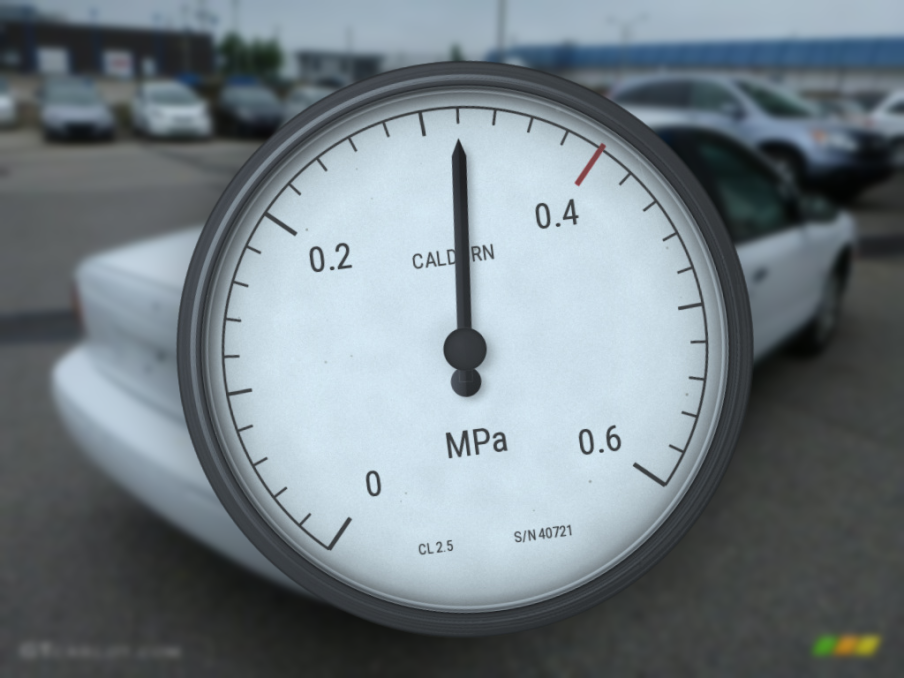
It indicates 0.32 MPa
